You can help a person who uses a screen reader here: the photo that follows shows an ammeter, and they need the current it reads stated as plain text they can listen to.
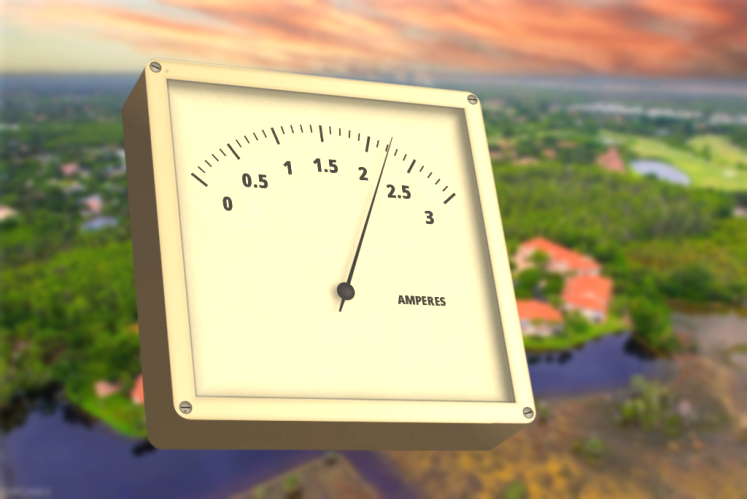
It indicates 2.2 A
